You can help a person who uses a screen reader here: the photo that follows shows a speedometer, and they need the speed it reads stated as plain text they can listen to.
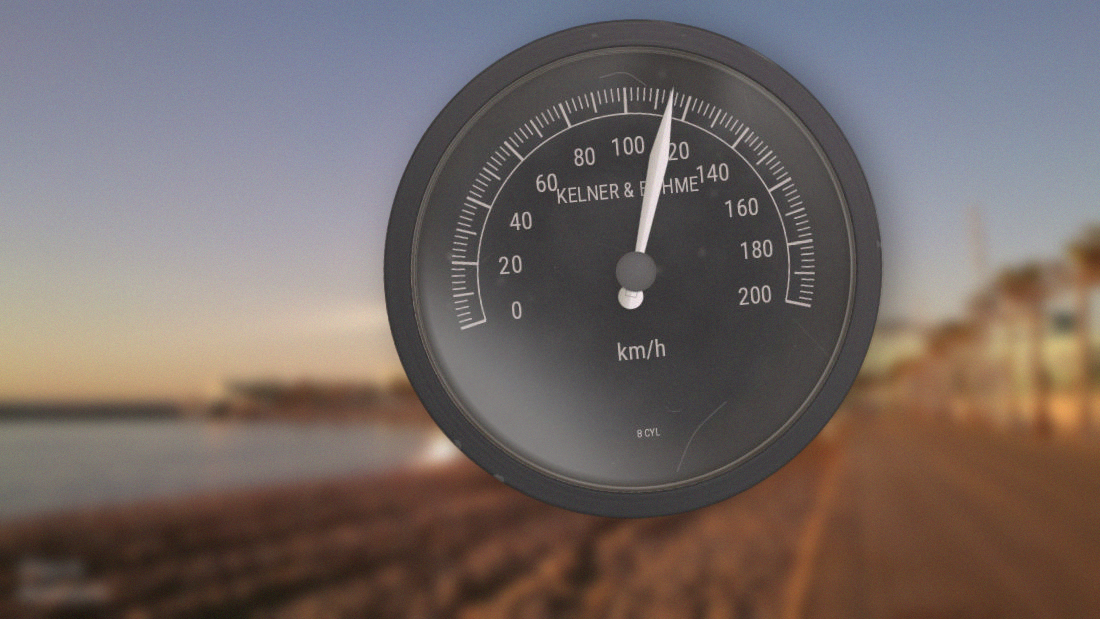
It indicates 114 km/h
